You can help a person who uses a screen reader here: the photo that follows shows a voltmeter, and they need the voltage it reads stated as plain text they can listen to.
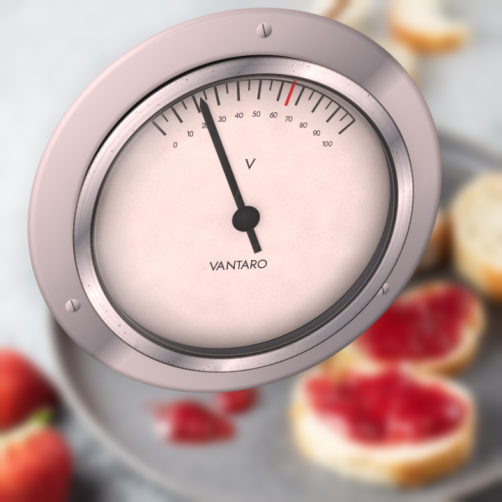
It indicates 22.5 V
